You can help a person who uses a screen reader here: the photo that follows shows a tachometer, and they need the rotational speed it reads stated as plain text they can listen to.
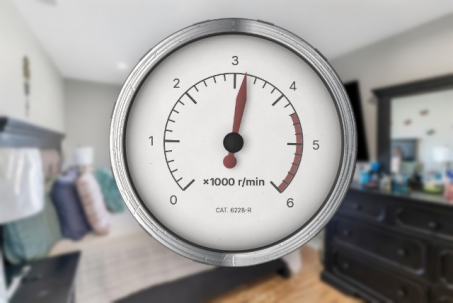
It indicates 3200 rpm
